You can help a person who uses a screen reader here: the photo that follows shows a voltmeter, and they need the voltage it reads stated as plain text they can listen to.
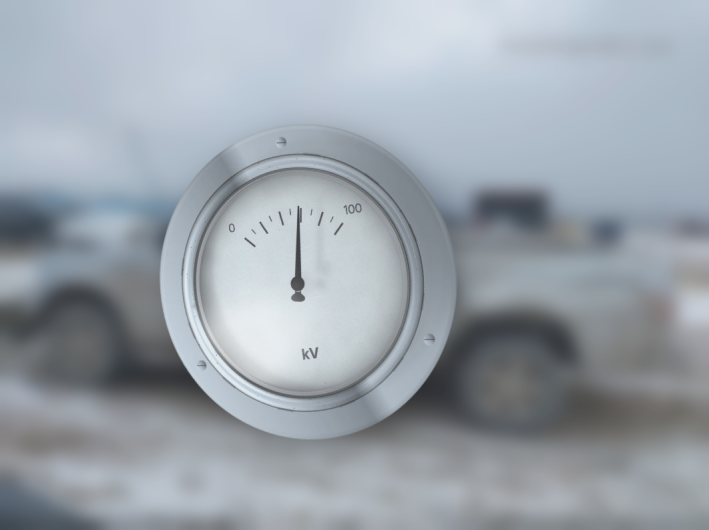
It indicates 60 kV
